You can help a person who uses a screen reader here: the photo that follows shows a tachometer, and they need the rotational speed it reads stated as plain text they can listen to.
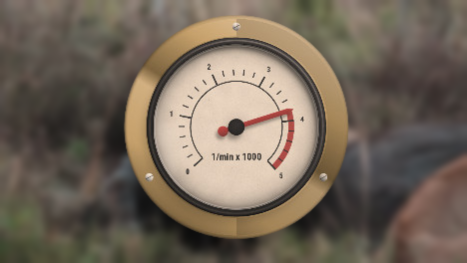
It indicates 3800 rpm
